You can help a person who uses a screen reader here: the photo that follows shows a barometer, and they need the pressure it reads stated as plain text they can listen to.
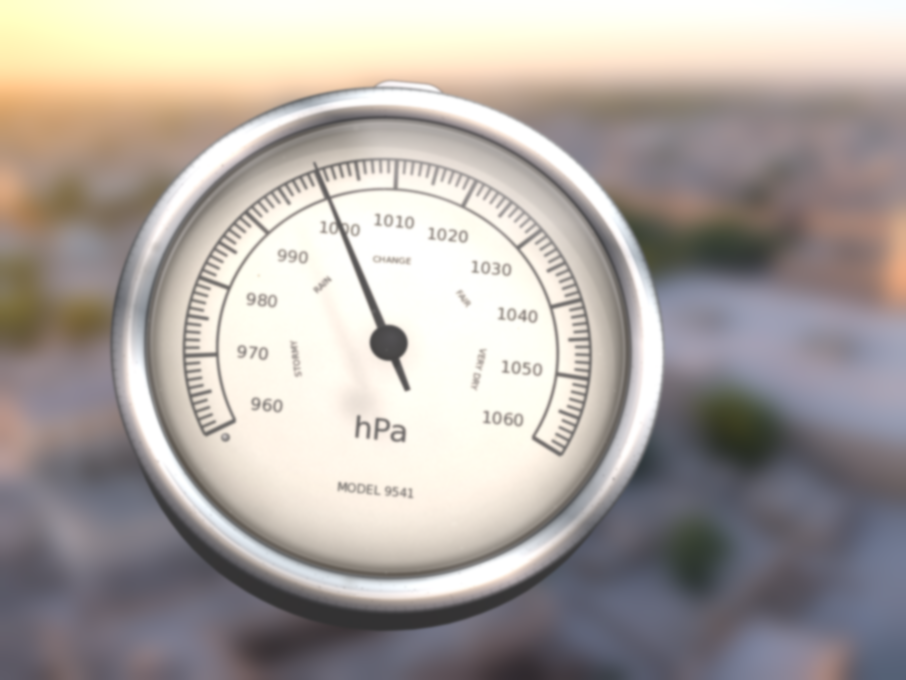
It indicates 1000 hPa
